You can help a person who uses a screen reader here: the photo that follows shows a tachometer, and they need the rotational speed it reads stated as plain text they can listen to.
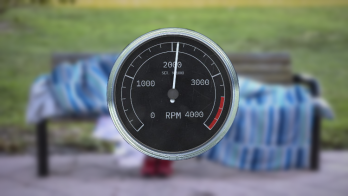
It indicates 2100 rpm
